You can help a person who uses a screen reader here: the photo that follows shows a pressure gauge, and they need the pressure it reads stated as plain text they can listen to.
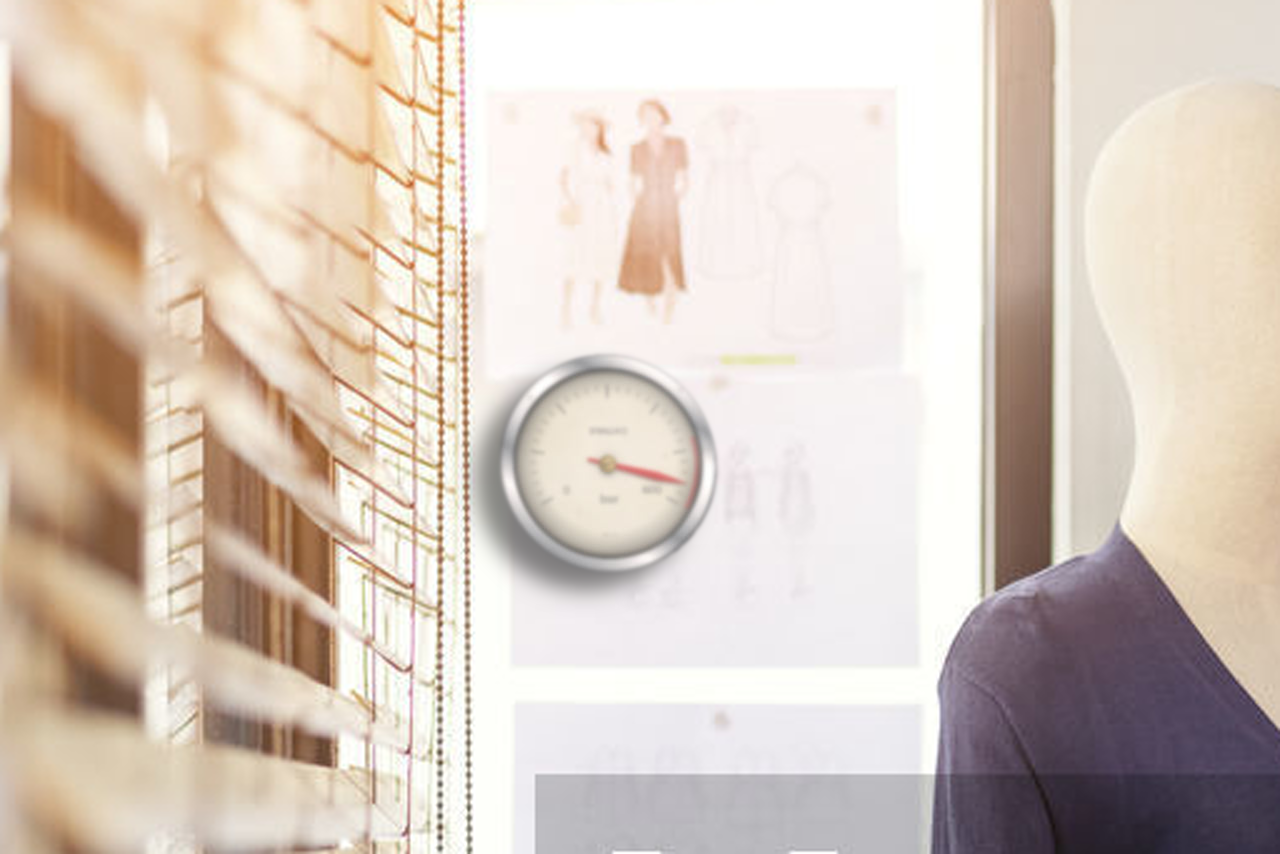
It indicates 560 bar
